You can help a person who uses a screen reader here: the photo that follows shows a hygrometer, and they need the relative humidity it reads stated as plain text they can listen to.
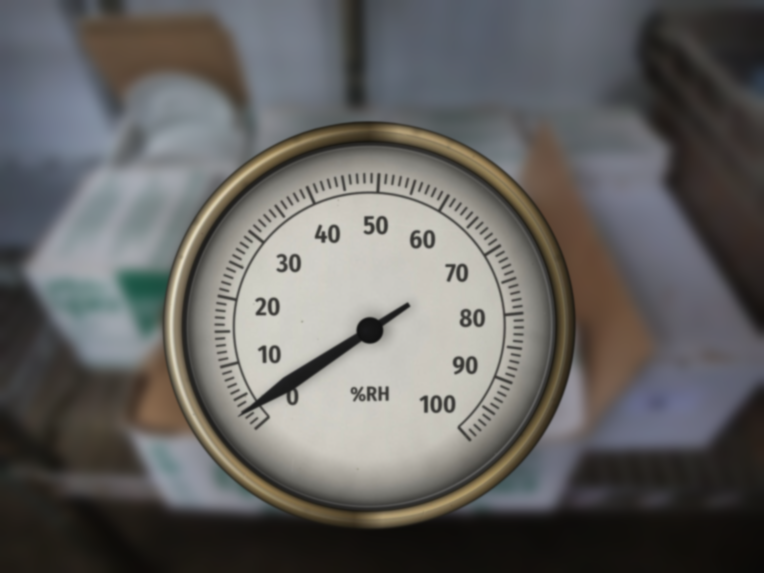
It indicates 3 %
